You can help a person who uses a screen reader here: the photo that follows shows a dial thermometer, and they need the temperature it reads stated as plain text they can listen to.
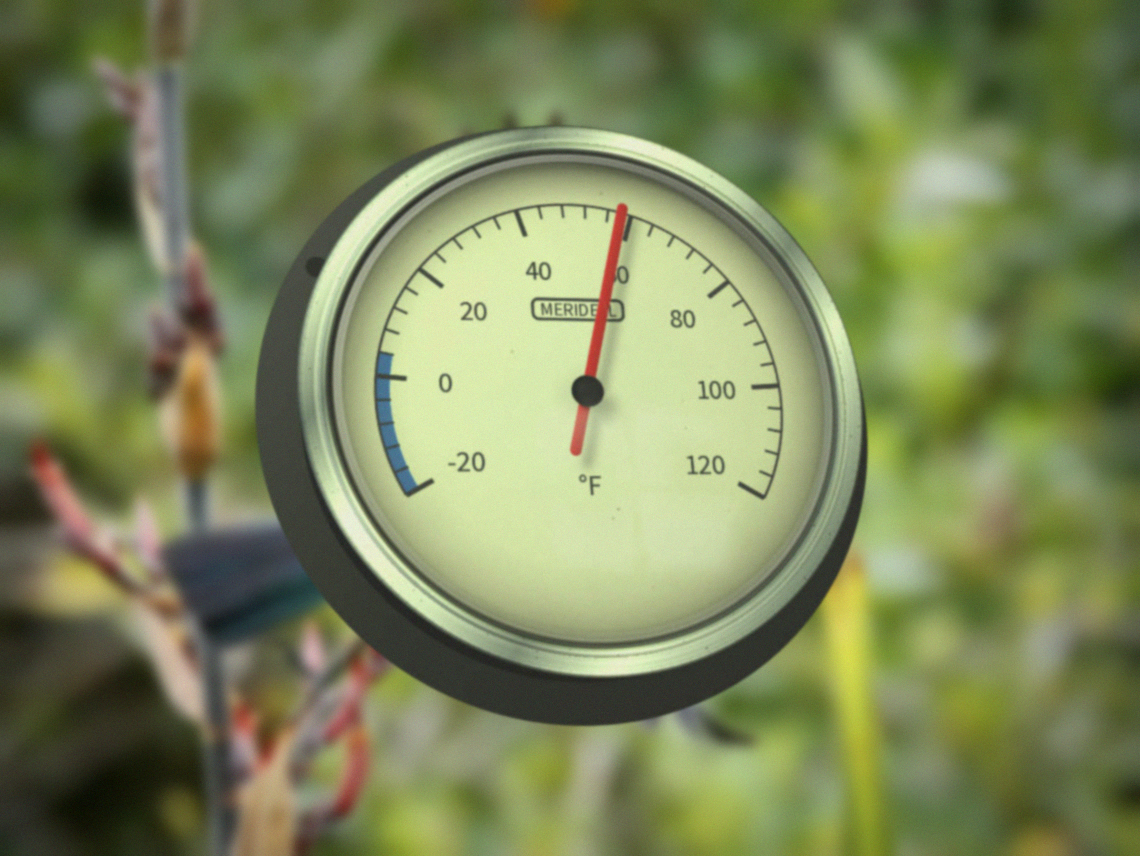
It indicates 58 °F
